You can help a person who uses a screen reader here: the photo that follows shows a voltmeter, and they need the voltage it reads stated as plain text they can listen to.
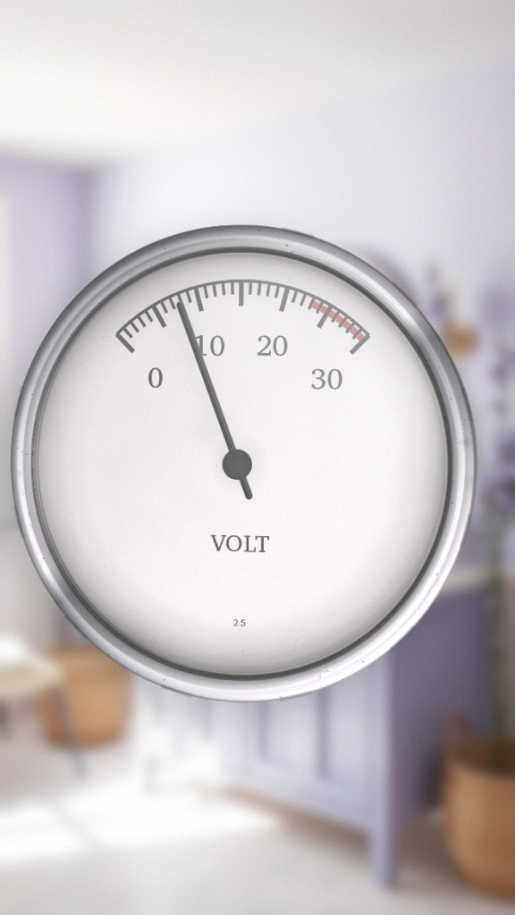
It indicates 8 V
